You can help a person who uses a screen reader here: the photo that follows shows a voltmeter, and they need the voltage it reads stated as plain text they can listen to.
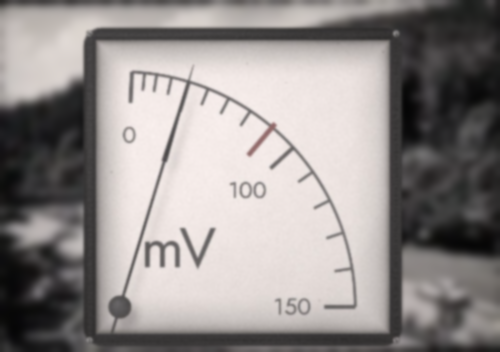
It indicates 50 mV
